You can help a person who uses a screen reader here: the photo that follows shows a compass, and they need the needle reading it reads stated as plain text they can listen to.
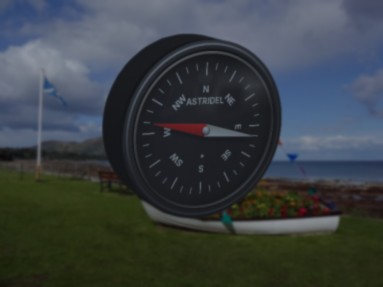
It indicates 280 °
